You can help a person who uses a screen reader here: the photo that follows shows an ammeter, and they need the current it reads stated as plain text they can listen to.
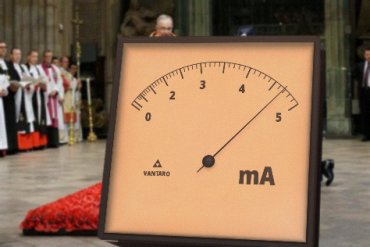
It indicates 4.7 mA
